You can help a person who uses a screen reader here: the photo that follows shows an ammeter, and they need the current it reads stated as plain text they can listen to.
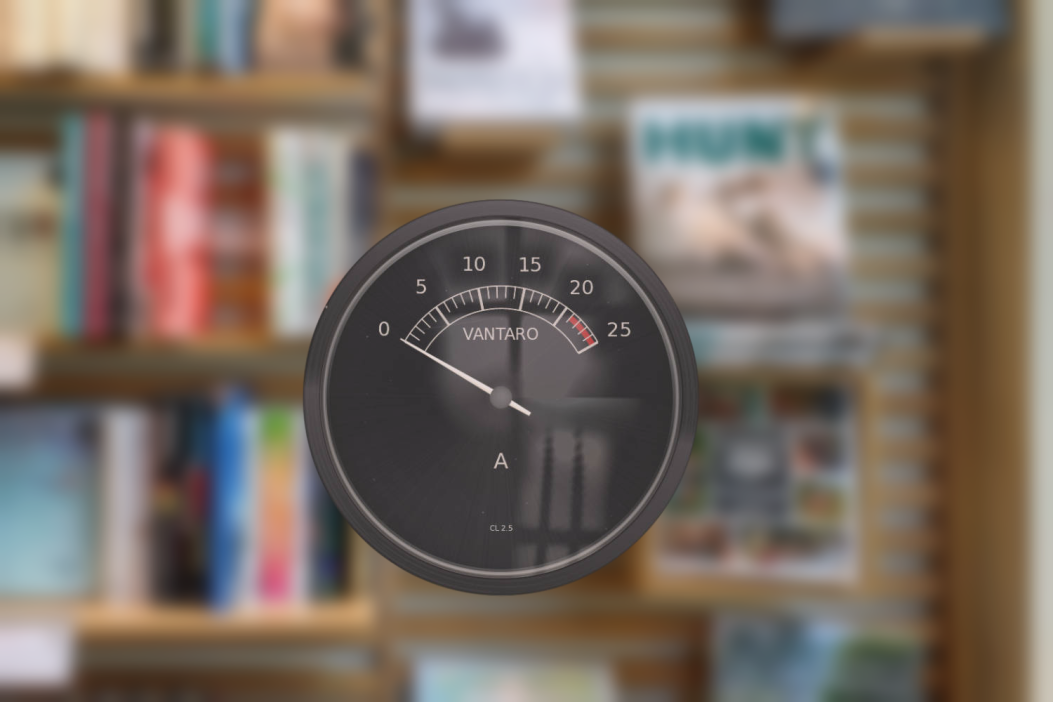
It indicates 0 A
